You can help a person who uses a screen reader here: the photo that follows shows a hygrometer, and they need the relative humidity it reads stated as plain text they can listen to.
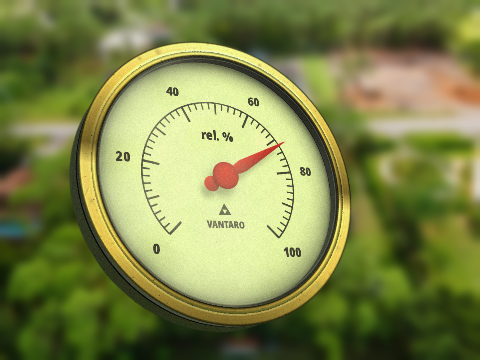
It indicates 72 %
